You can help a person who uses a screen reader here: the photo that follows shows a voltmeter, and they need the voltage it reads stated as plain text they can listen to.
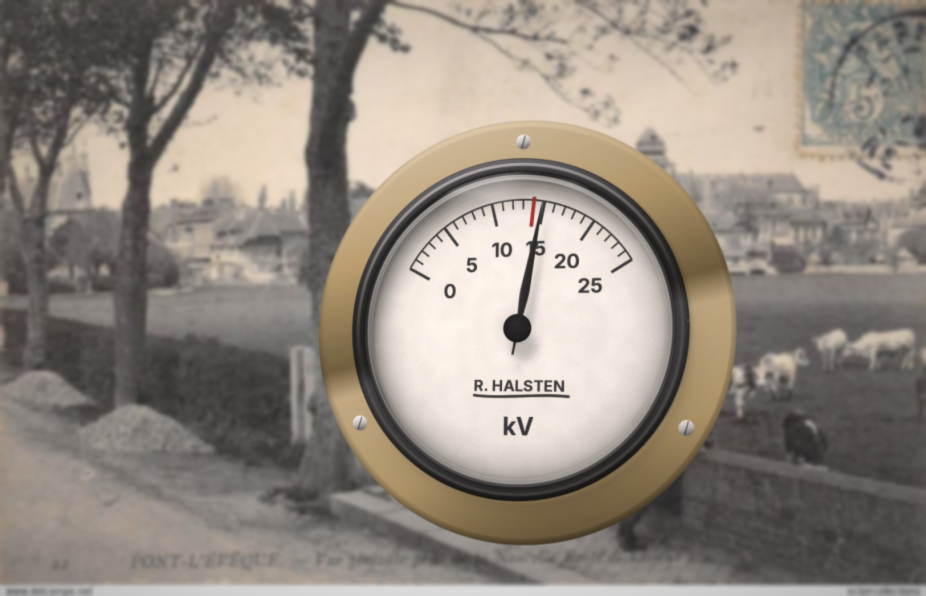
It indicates 15 kV
